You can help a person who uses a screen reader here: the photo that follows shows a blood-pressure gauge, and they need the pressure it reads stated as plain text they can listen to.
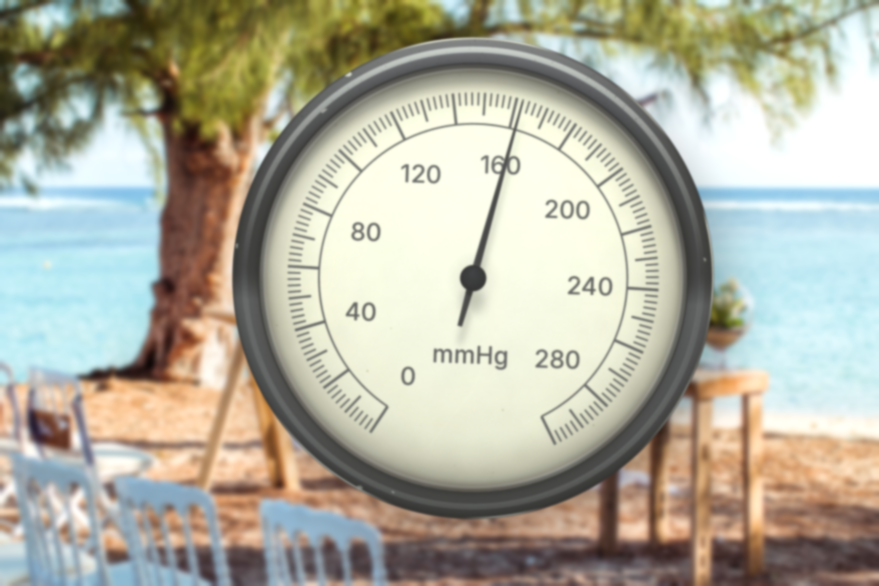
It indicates 162 mmHg
